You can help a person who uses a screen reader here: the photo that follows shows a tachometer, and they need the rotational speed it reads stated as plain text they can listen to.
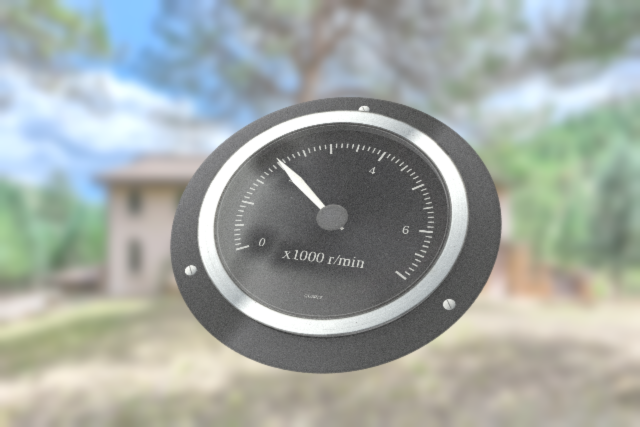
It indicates 2000 rpm
